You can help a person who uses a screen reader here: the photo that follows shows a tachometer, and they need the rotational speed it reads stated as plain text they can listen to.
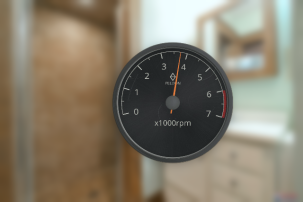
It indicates 3750 rpm
